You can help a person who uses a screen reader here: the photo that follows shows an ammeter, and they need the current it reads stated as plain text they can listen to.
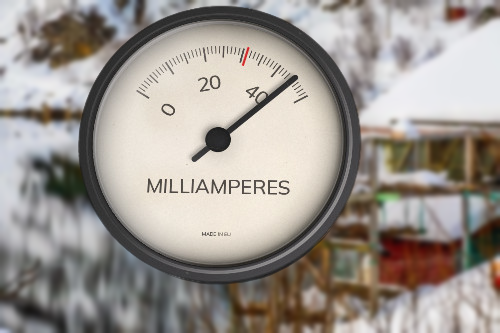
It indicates 45 mA
